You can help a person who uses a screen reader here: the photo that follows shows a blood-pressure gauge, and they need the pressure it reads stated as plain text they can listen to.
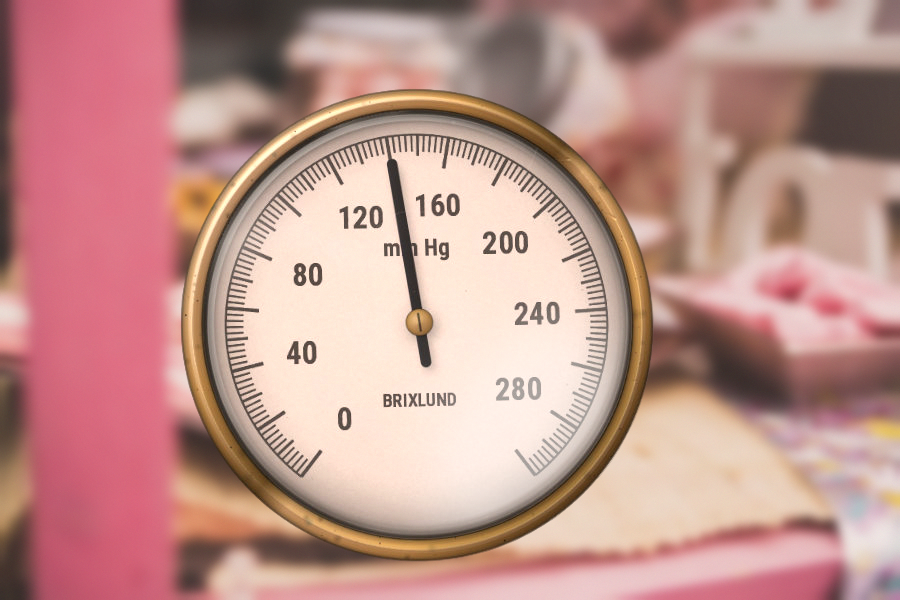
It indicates 140 mmHg
